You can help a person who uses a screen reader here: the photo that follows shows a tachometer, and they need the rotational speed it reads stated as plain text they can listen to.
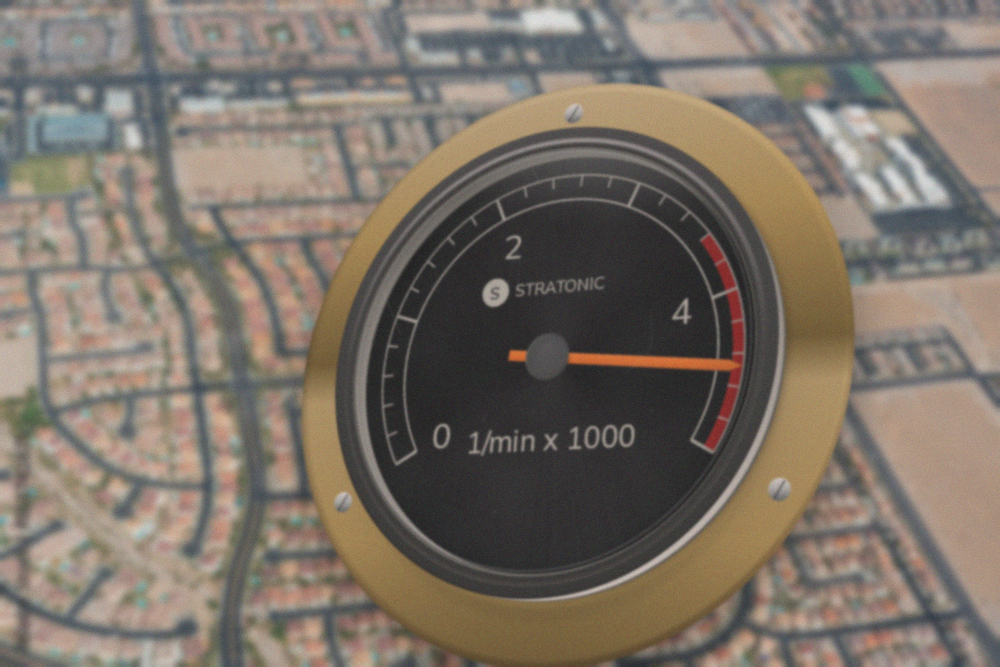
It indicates 4500 rpm
